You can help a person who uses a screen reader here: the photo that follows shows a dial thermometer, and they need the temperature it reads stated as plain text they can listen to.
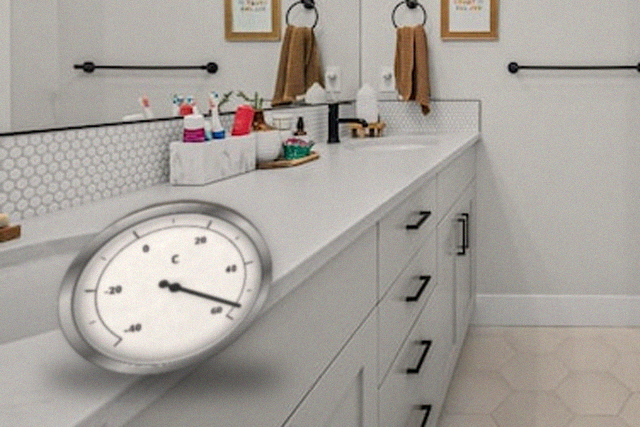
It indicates 55 °C
